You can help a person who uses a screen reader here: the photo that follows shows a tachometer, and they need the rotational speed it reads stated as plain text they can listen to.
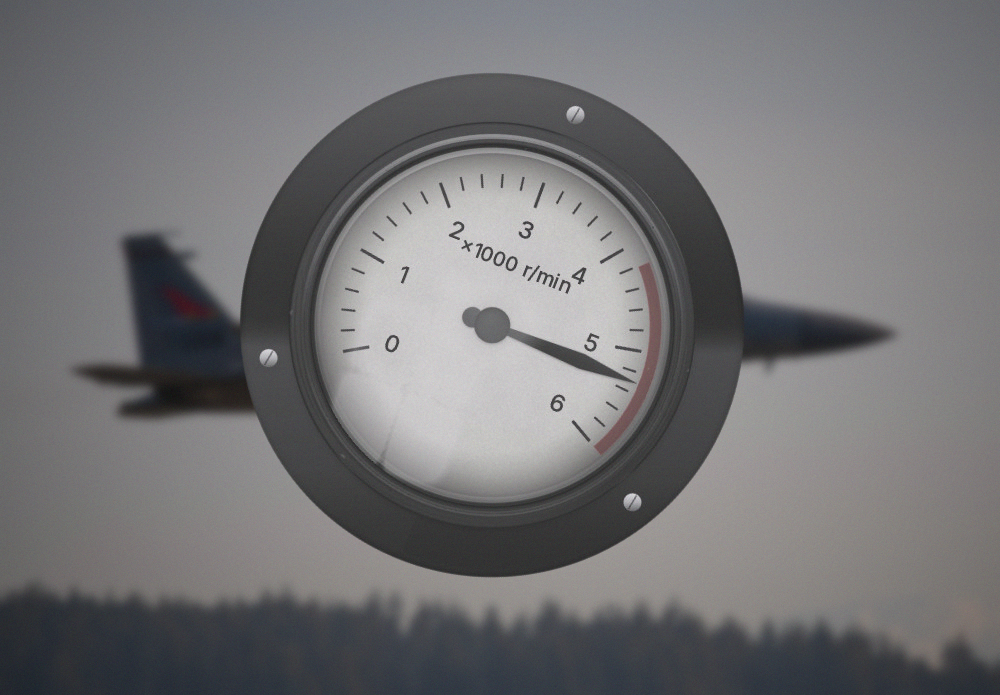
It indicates 5300 rpm
